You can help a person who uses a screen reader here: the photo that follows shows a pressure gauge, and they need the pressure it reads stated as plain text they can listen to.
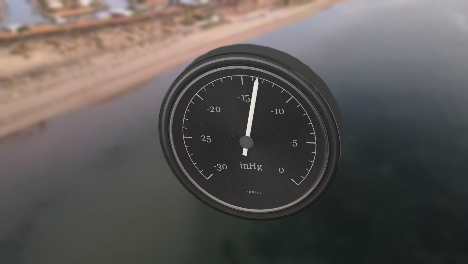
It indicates -13.5 inHg
